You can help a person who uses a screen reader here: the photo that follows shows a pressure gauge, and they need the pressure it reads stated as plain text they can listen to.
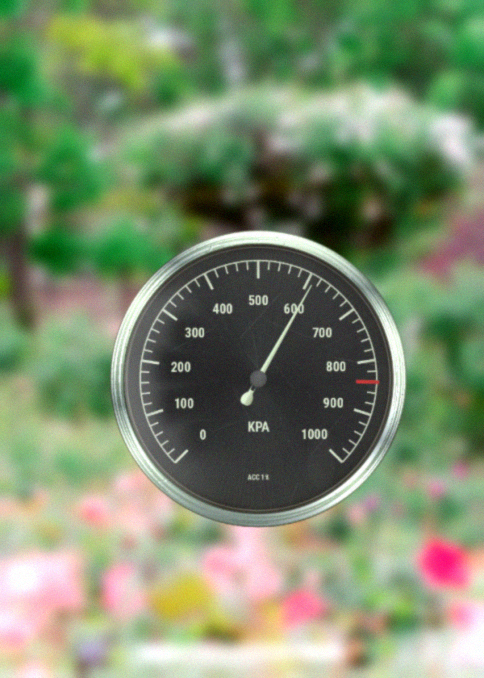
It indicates 610 kPa
